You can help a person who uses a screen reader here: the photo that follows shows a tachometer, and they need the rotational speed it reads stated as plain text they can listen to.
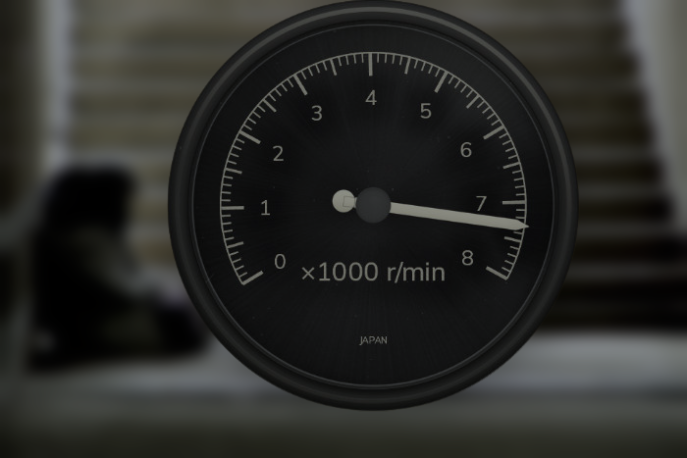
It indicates 7300 rpm
